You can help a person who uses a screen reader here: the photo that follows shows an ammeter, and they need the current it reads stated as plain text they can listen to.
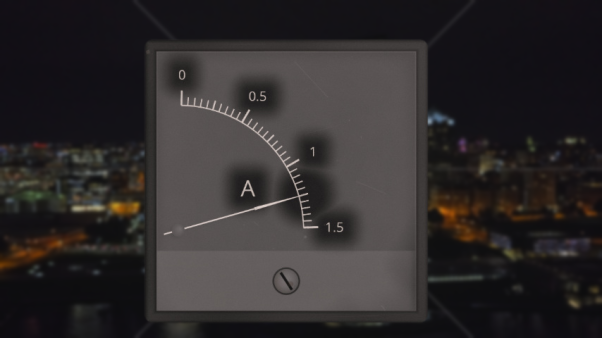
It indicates 1.25 A
